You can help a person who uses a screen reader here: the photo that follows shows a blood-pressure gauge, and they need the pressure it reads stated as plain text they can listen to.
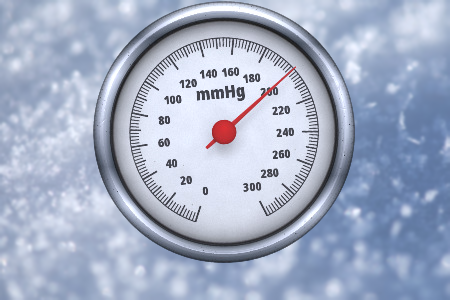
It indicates 200 mmHg
